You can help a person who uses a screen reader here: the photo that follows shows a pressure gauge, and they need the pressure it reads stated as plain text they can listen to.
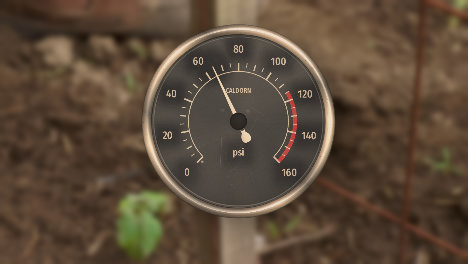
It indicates 65 psi
